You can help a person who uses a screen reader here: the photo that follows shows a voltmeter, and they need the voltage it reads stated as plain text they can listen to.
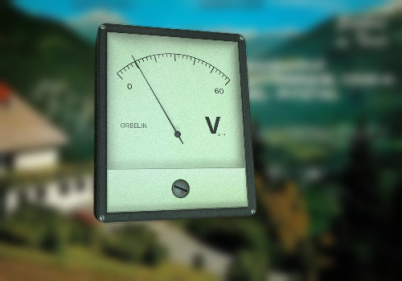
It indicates 10 V
